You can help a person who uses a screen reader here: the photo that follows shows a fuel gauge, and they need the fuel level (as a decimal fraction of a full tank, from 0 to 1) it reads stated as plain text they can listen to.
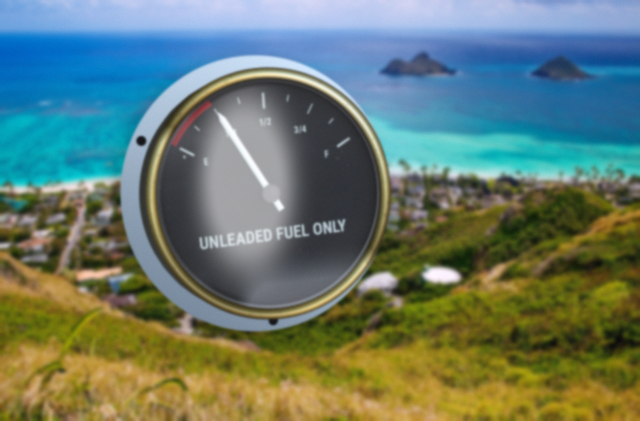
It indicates 0.25
